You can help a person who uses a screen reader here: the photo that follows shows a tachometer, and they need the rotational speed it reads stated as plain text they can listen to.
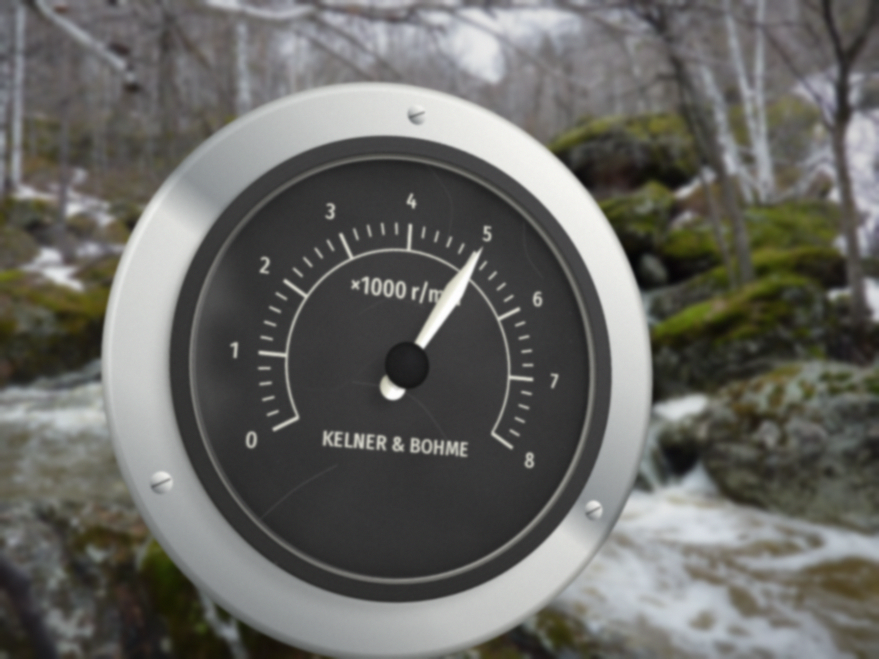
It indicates 5000 rpm
